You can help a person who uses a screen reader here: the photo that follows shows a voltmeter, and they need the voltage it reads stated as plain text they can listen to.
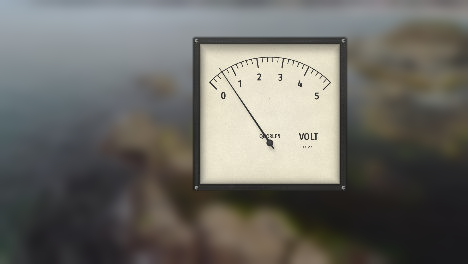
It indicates 0.6 V
